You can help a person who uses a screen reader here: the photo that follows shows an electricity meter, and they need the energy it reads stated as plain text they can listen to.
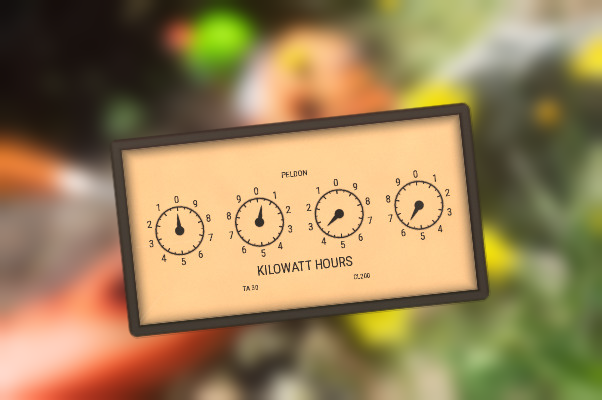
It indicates 36 kWh
